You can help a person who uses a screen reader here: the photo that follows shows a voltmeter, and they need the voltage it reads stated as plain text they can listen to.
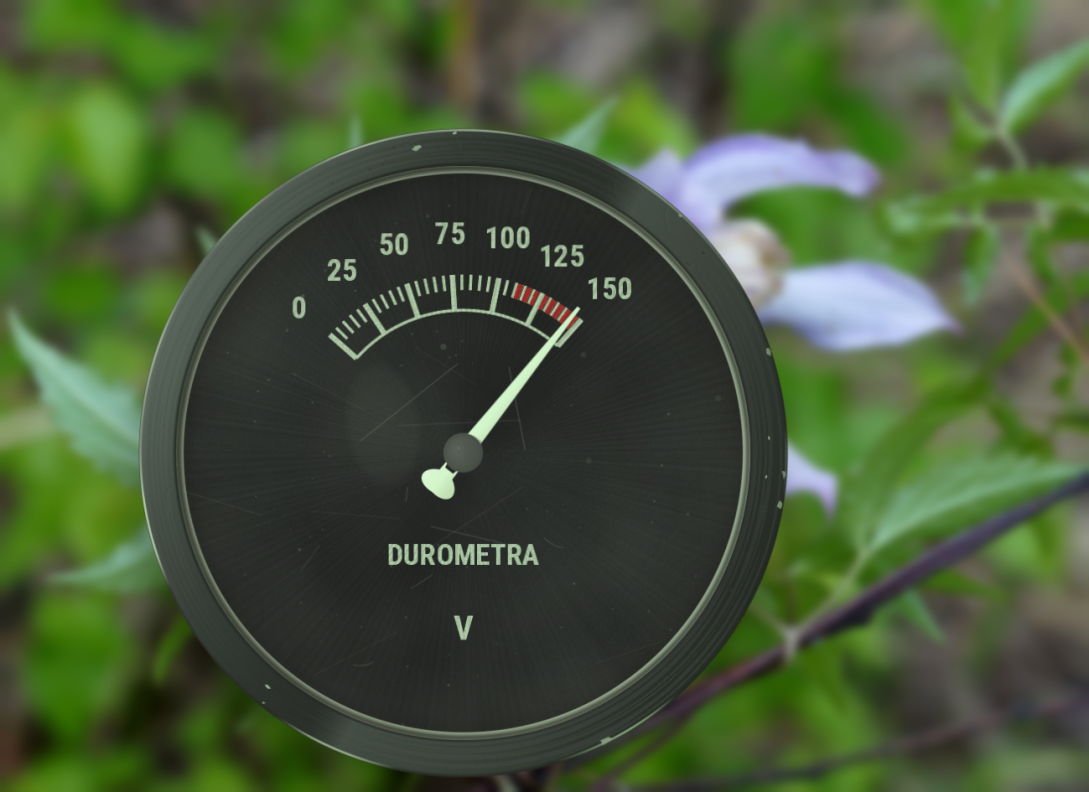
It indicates 145 V
